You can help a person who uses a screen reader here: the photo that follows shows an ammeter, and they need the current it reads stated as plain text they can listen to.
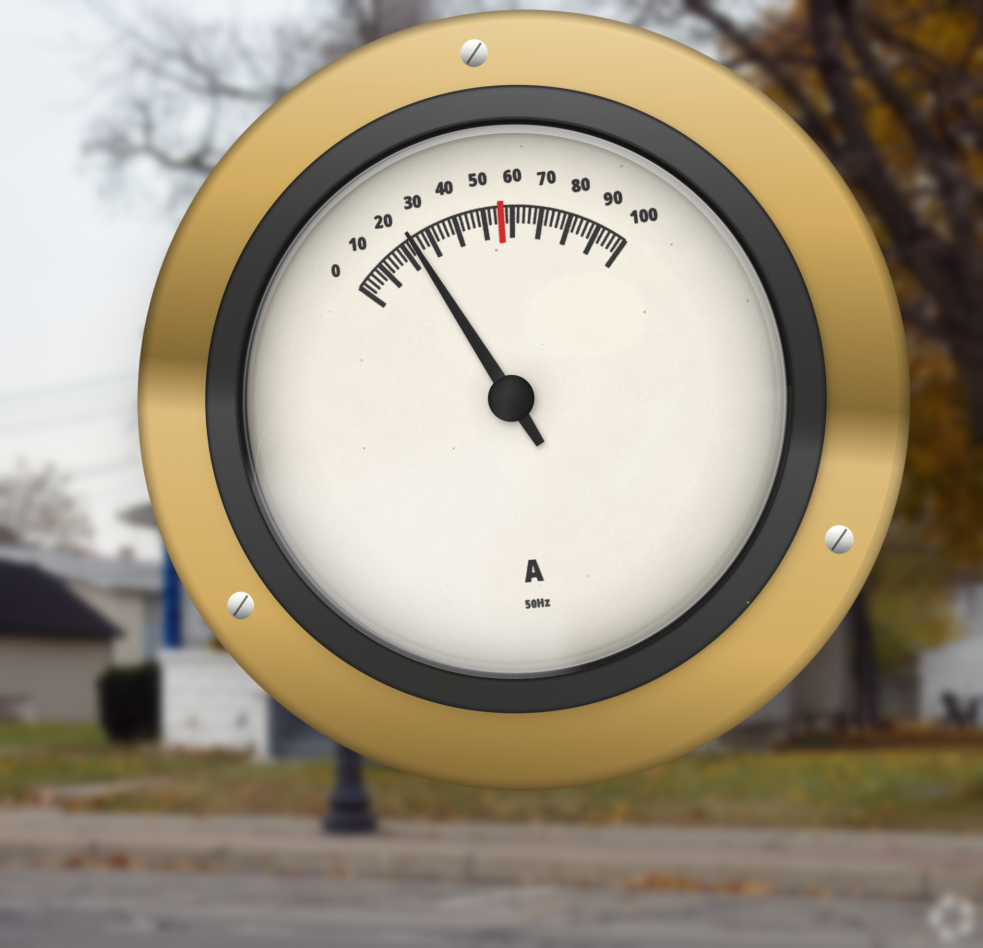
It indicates 24 A
